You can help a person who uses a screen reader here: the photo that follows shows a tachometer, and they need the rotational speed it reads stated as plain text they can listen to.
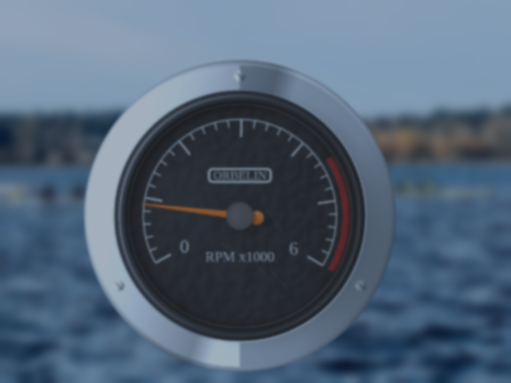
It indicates 900 rpm
